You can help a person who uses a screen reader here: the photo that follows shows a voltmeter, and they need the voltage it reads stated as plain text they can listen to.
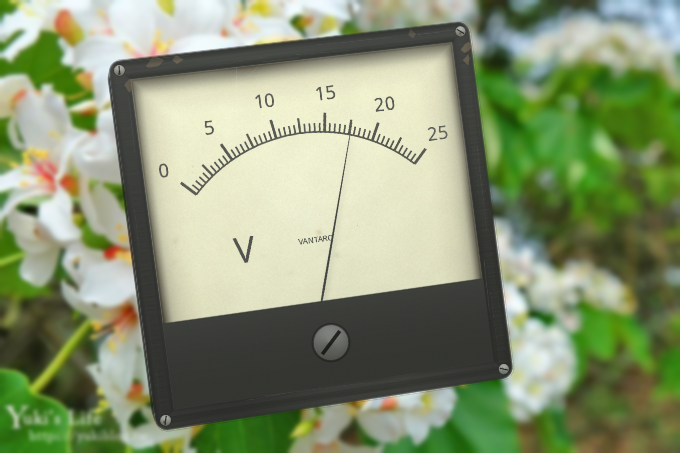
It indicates 17.5 V
